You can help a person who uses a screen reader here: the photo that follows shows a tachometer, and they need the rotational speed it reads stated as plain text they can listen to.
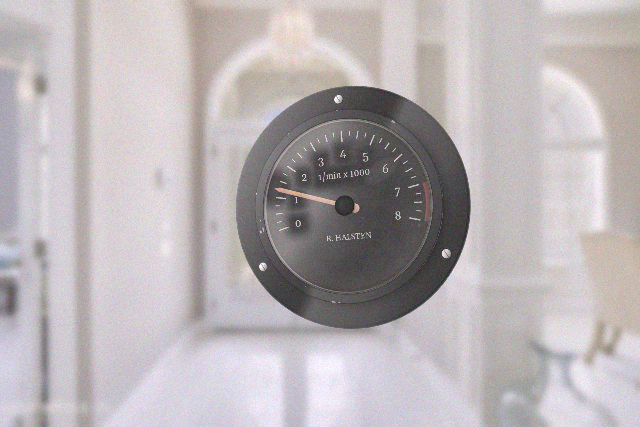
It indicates 1250 rpm
